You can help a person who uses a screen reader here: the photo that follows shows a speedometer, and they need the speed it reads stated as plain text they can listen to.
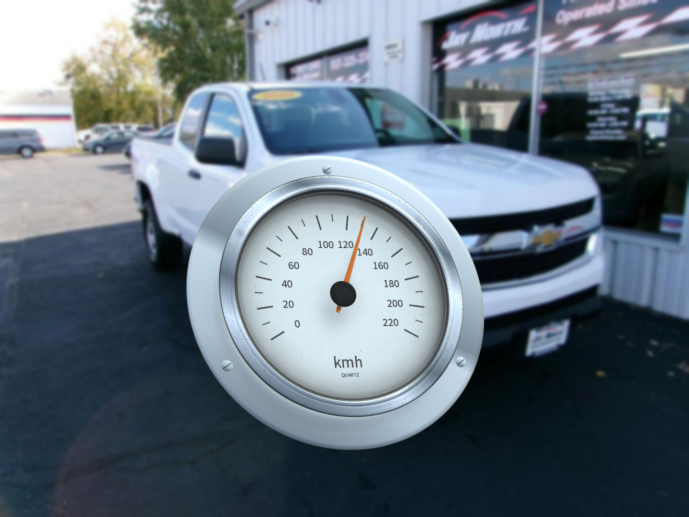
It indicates 130 km/h
